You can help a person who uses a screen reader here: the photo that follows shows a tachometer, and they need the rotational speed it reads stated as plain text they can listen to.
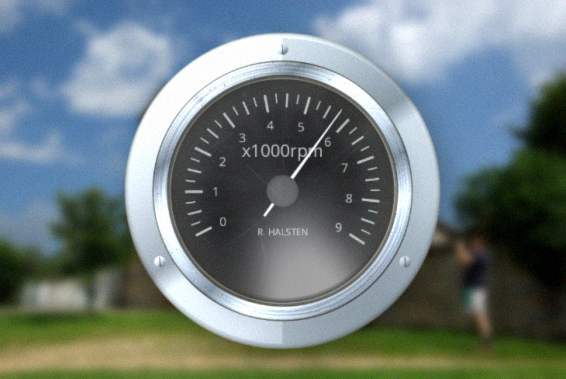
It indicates 5750 rpm
